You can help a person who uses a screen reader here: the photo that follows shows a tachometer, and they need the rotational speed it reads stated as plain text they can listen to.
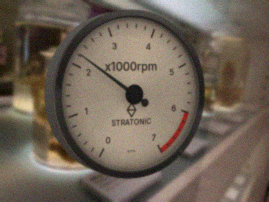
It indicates 2200 rpm
